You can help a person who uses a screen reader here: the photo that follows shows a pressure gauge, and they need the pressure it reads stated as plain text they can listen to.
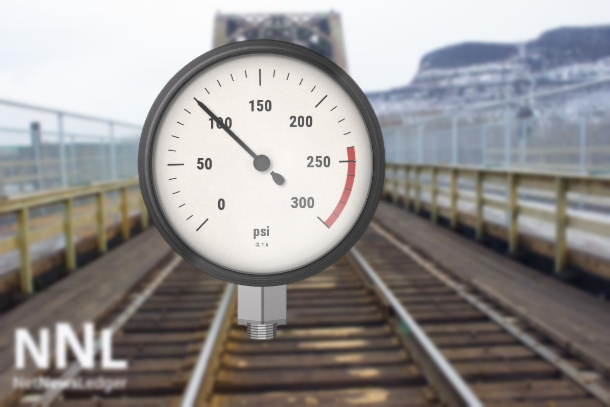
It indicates 100 psi
